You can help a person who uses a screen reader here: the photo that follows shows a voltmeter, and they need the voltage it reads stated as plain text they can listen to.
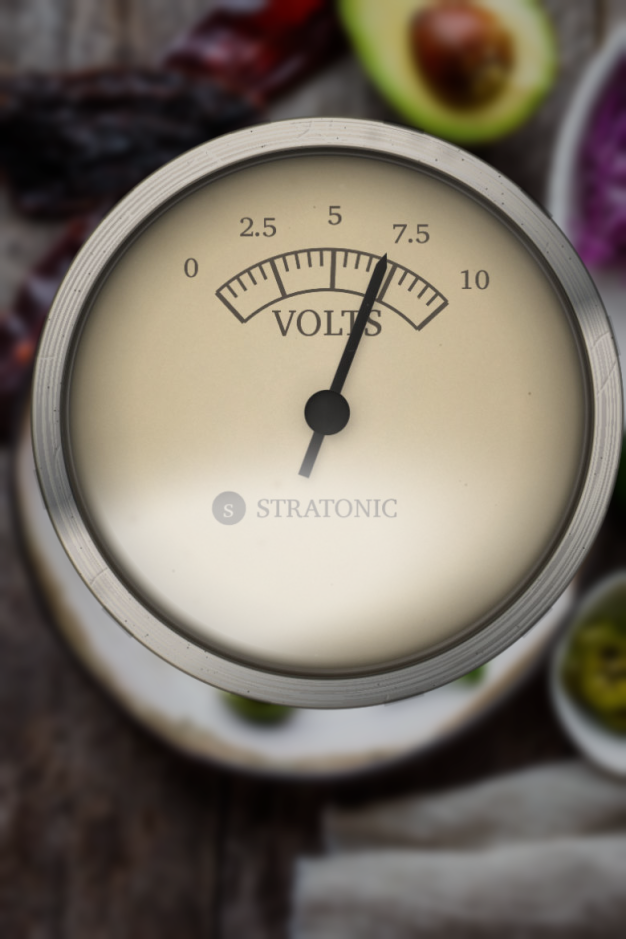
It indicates 7 V
